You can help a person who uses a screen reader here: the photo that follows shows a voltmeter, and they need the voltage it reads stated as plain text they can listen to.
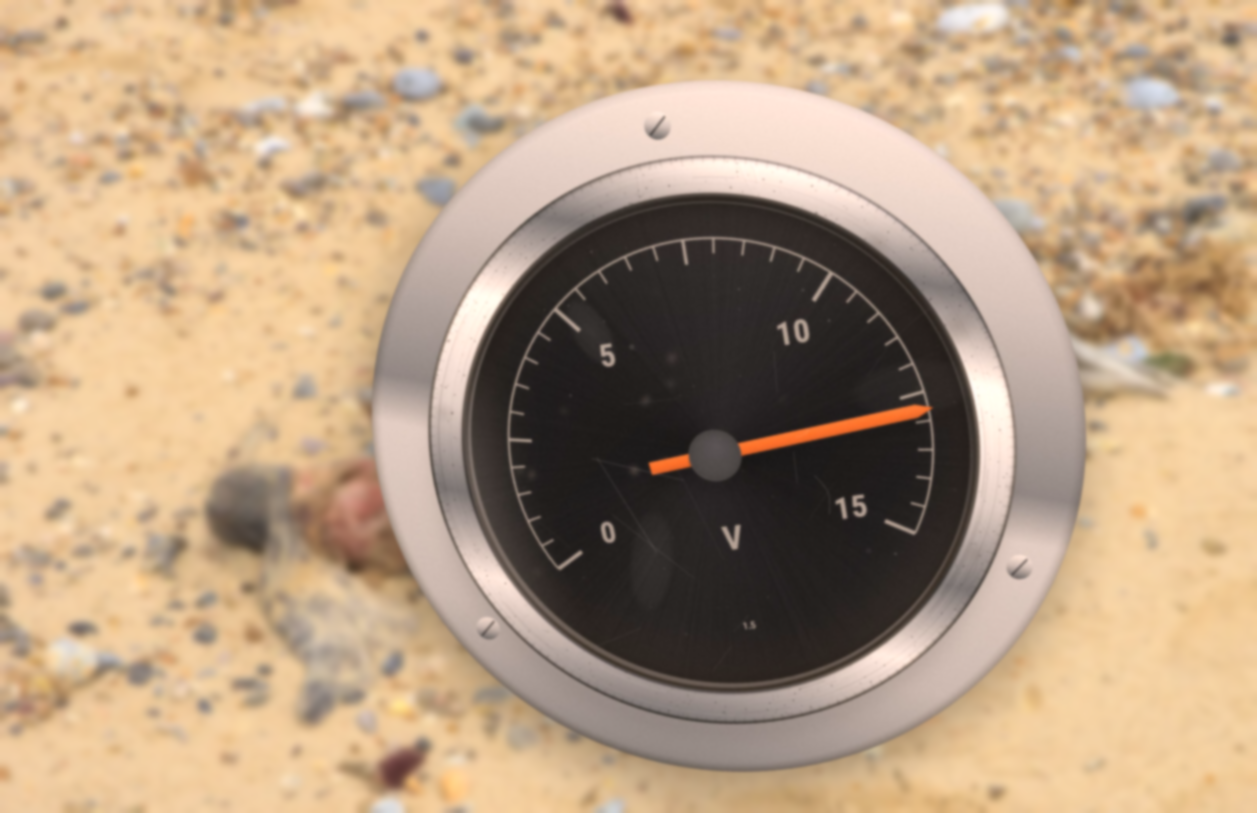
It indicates 12.75 V
